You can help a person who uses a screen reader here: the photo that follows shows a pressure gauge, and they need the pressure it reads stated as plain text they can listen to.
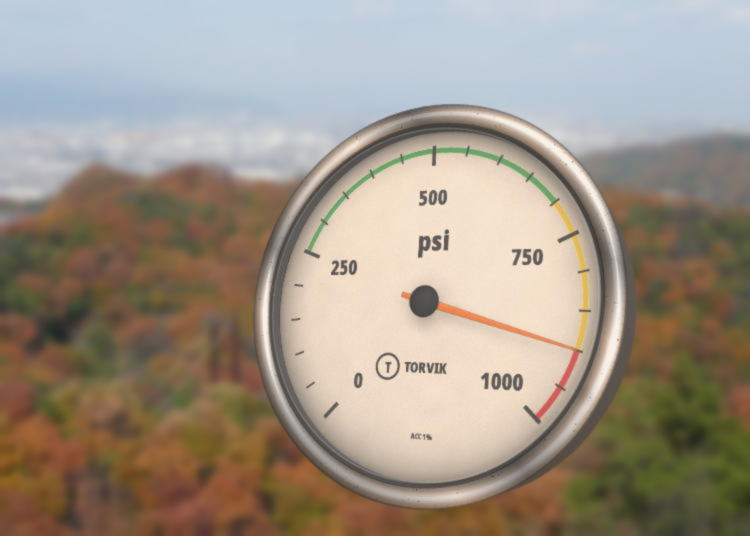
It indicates 900 psi
